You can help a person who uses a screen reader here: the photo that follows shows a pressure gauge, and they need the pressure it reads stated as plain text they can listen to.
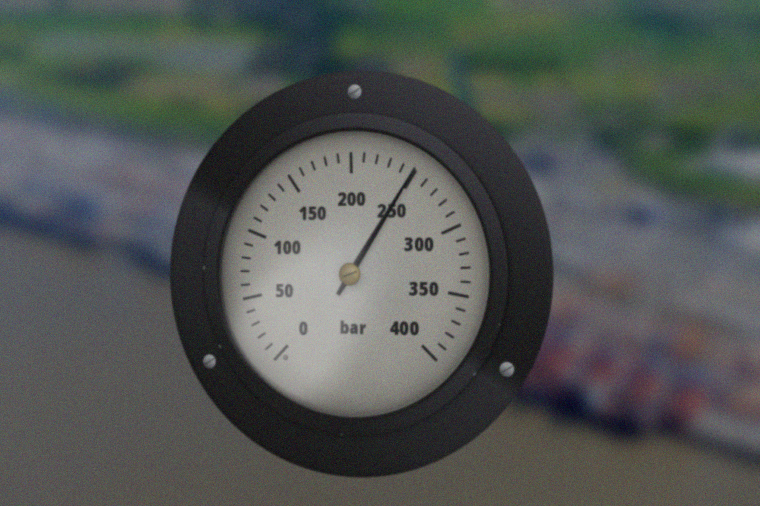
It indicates 250 bar
